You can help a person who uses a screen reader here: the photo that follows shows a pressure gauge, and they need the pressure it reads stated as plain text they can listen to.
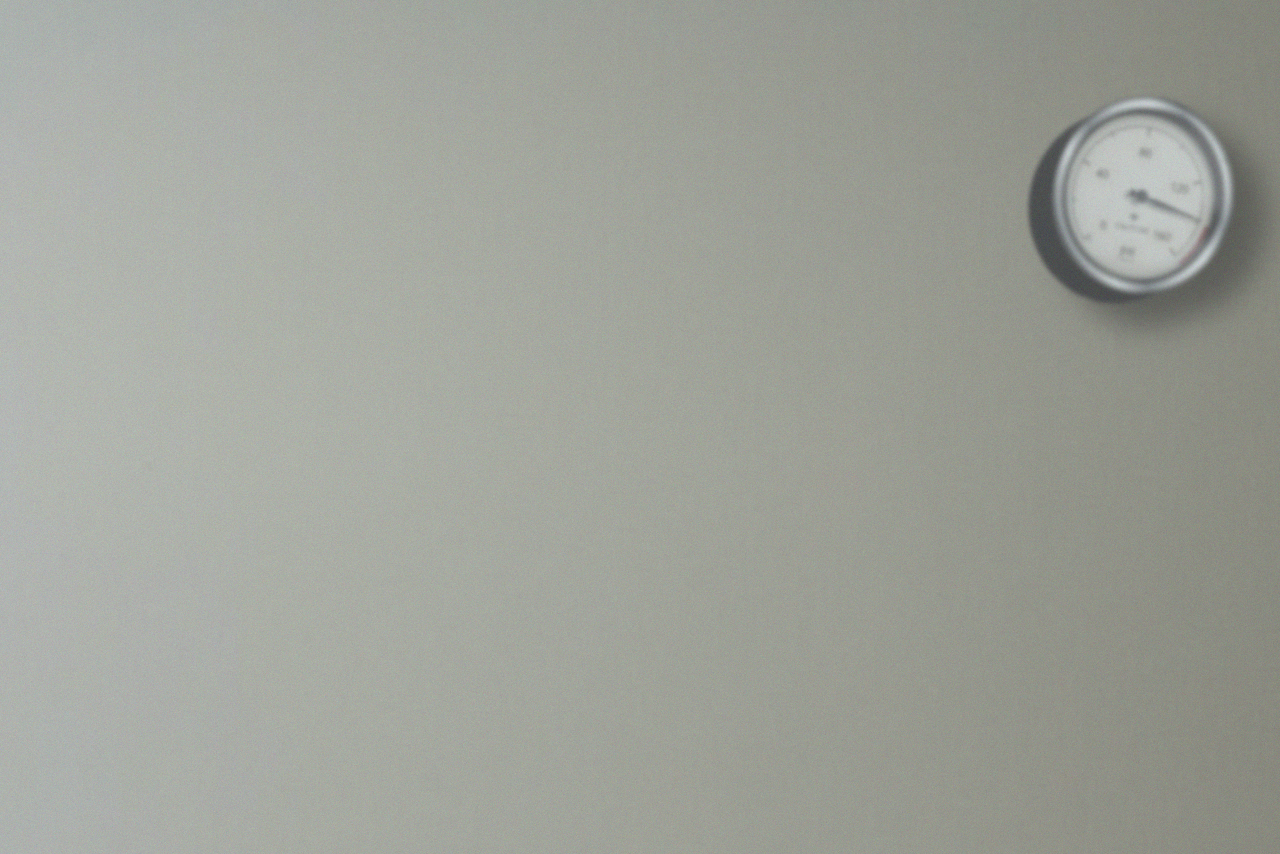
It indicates 140 psi
